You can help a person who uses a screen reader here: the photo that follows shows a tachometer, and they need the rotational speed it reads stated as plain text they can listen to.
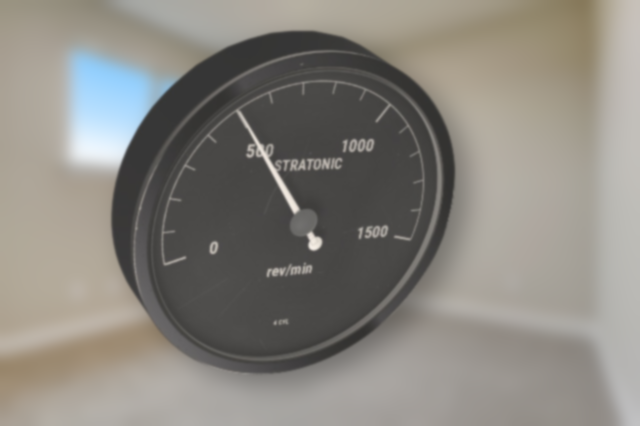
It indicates 500 rpm
